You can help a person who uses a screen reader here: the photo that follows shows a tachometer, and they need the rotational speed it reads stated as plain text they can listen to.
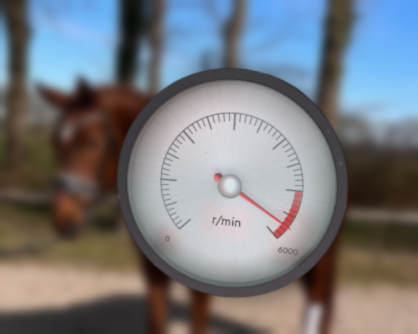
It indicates 5700 rpm
